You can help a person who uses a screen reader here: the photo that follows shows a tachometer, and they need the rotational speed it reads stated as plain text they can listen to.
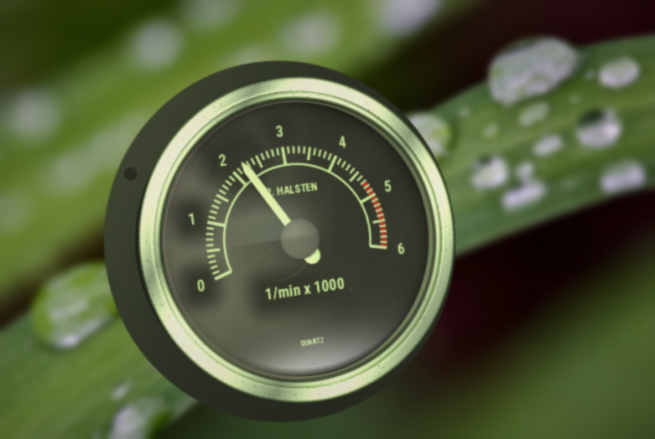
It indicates 2200 rpm
